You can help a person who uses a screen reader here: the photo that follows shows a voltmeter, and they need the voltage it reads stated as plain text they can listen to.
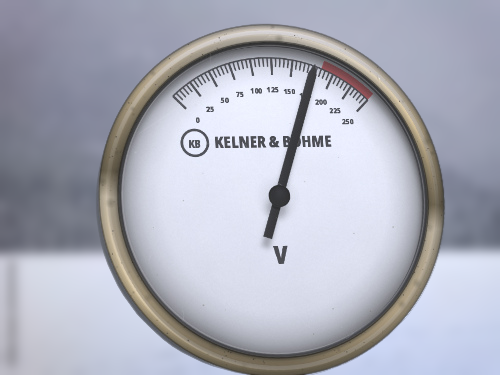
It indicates 175 V
